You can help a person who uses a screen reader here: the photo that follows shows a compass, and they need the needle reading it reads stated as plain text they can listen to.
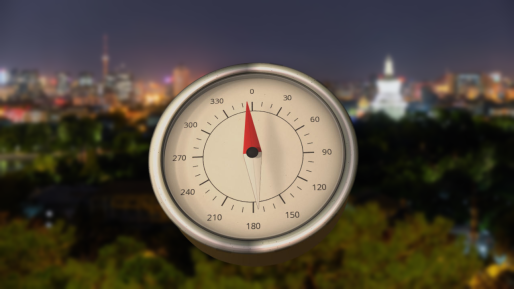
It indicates 355 °
